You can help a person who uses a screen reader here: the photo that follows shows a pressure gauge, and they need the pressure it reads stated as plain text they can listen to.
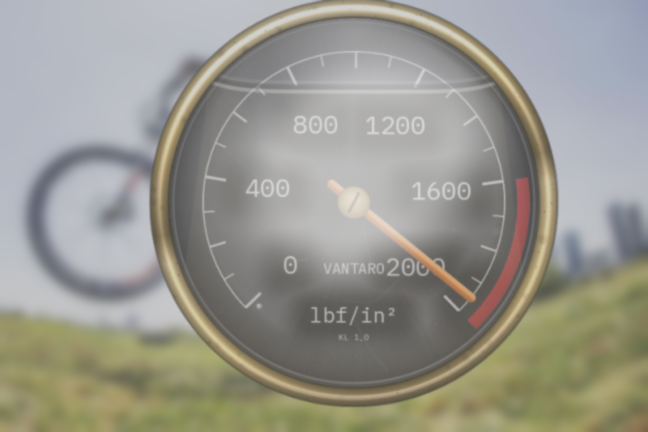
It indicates 1950 psi
